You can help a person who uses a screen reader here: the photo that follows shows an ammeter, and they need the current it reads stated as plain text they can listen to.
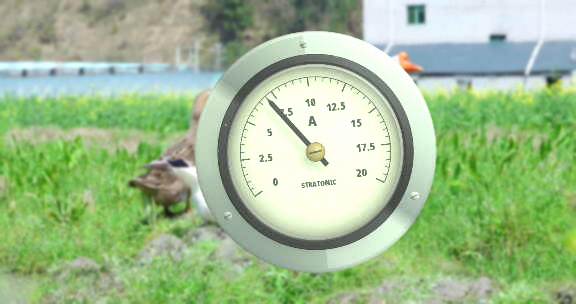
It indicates 7 A
